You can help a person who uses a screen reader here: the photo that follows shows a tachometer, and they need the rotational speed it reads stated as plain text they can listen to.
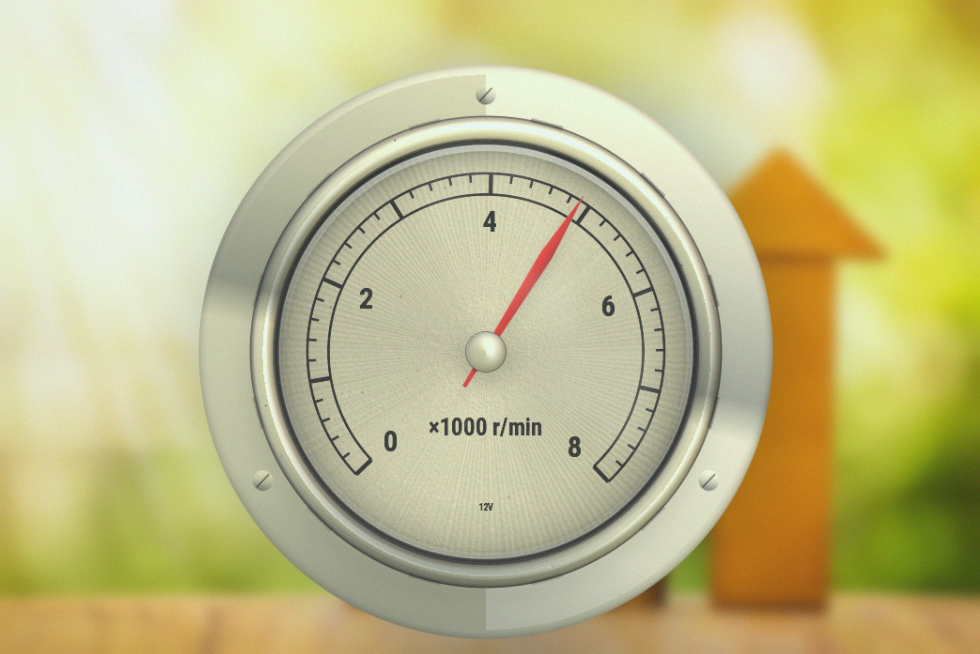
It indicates 4900 rpm
